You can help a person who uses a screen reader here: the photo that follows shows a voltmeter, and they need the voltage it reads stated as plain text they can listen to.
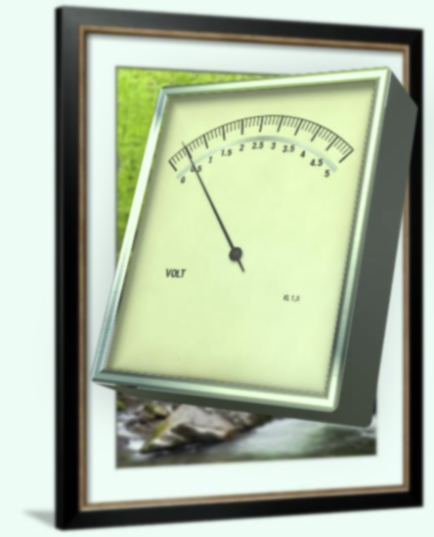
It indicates 0.5 V
